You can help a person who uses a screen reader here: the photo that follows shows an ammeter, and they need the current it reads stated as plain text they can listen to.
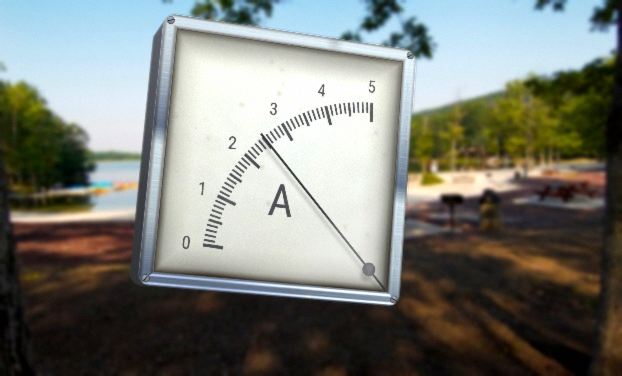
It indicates 2.5 A
